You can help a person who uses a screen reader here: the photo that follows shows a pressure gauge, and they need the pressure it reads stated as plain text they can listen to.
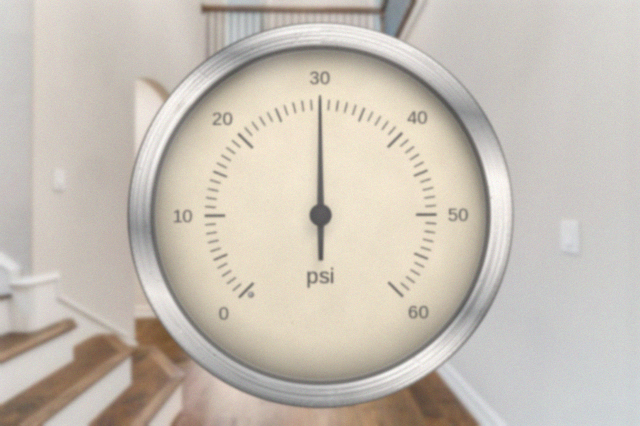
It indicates 30 psi
